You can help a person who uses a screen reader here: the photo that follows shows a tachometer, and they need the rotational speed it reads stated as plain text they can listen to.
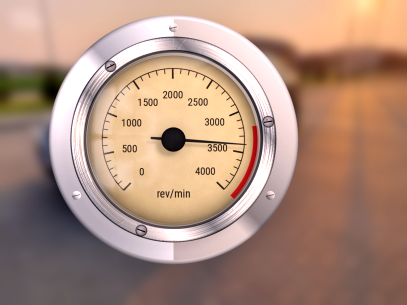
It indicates 3400 rpm
